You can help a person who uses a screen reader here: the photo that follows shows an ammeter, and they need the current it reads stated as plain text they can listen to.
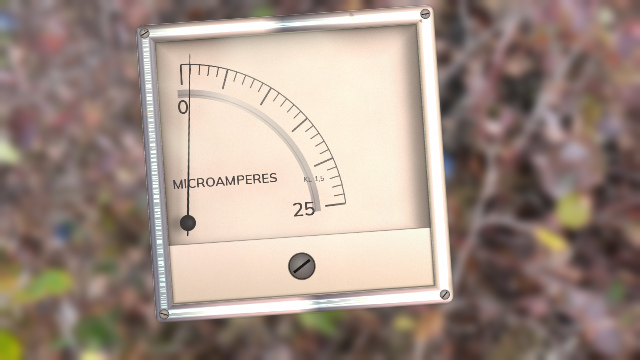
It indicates 1 µA
